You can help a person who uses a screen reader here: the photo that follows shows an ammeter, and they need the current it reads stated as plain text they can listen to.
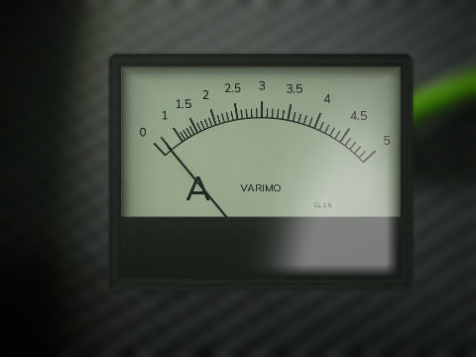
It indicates 0.5 A
